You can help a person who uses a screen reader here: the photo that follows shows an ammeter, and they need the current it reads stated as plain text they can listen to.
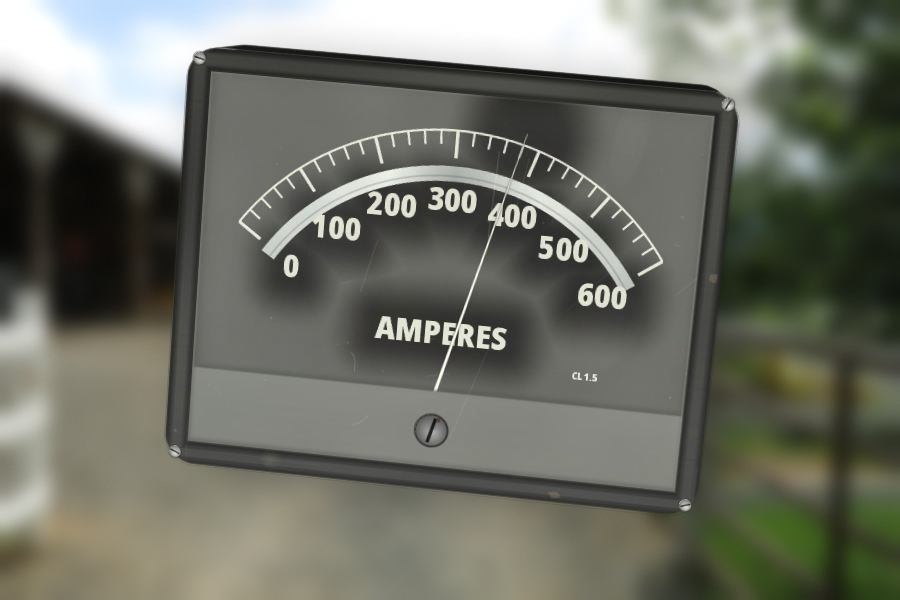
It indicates 380 A
